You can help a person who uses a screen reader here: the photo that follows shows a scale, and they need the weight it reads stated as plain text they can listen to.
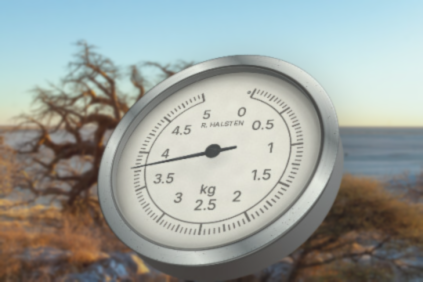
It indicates 3.75 kg
